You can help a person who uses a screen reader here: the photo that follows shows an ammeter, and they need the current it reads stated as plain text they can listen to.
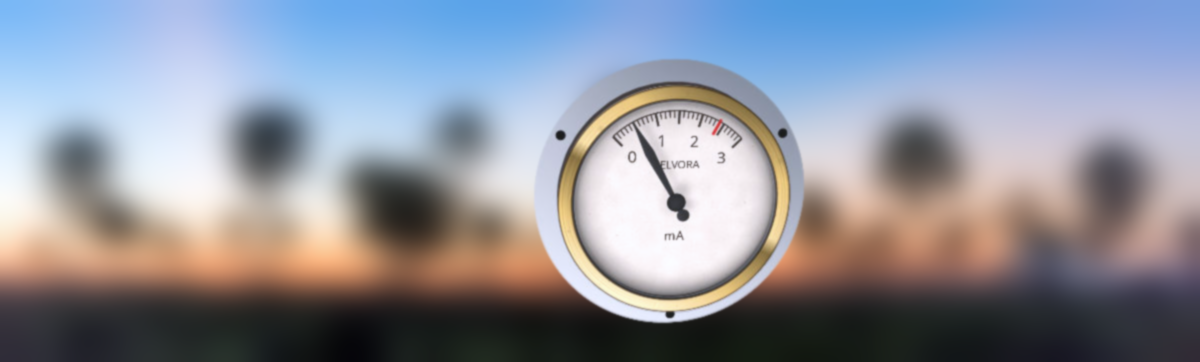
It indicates 0.5 mA
